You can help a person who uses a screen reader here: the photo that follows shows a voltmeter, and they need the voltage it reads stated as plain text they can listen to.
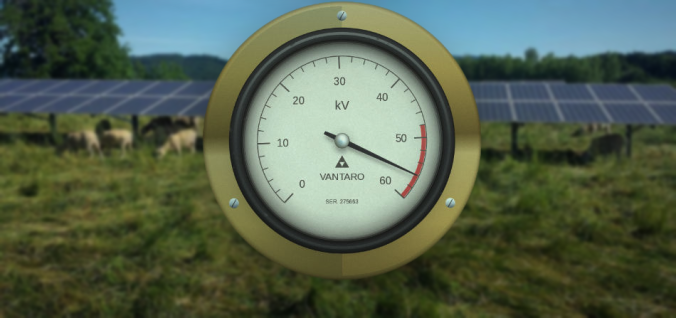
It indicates 56 kV
